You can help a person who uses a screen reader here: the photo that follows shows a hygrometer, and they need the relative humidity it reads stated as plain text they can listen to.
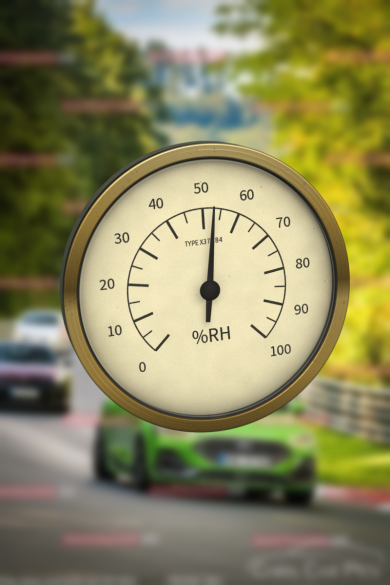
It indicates 52.5 %
